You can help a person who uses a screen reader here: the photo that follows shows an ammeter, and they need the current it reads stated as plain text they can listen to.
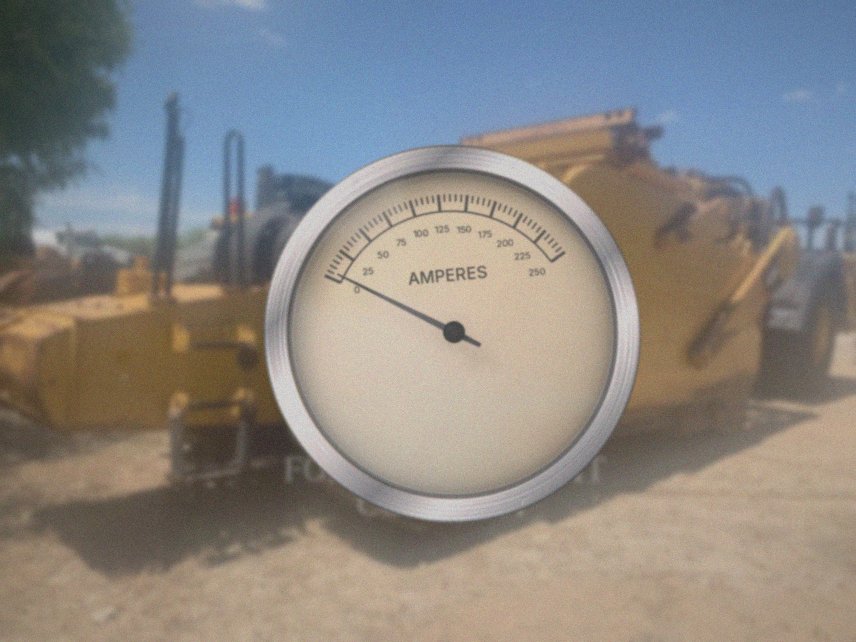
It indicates 5 A
